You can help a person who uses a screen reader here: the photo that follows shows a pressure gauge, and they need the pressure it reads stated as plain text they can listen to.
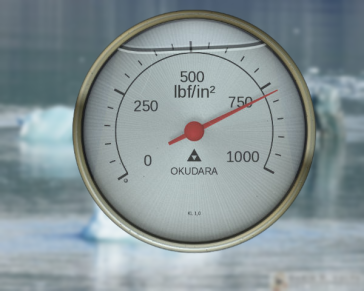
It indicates 775 psi
